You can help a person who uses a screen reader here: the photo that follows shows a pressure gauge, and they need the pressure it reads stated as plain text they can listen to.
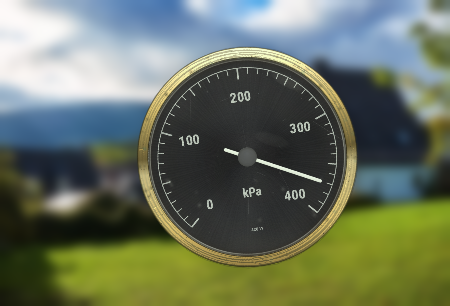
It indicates 370 kPa
